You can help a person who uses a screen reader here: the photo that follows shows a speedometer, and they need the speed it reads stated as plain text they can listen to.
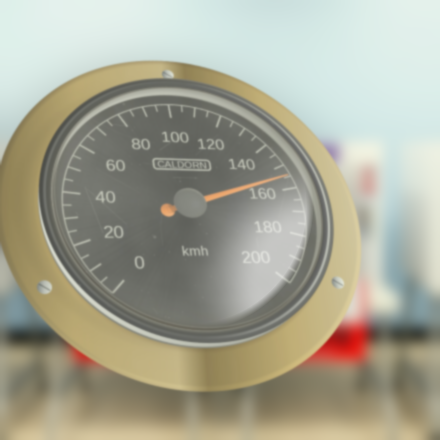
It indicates 155 km/h
